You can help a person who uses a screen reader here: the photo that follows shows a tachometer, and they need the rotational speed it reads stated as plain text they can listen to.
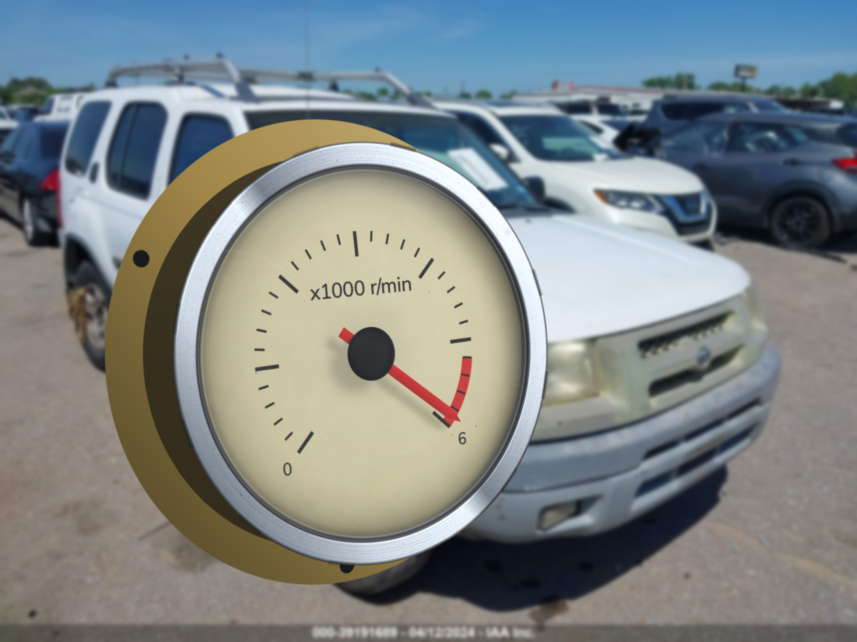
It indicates 5900 rpm
